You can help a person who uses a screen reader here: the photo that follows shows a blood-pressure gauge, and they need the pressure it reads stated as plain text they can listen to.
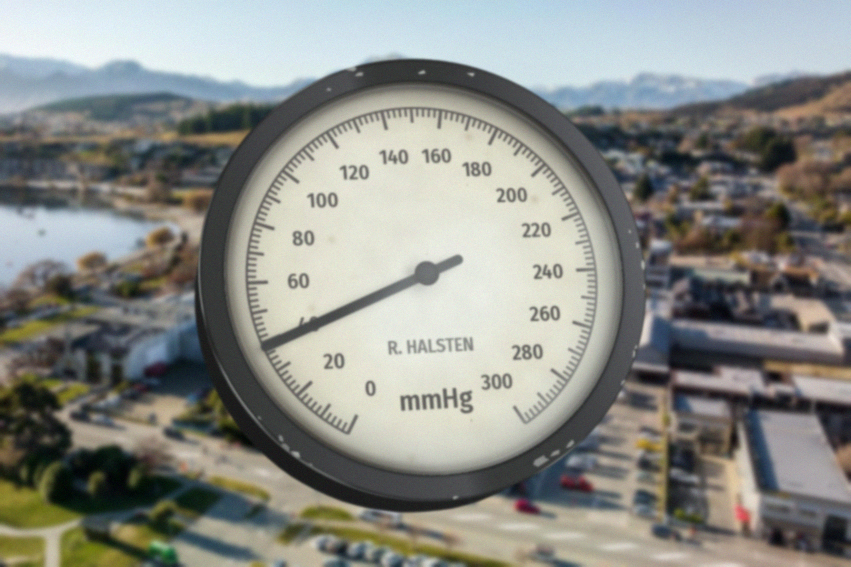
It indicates 38 mmHg
